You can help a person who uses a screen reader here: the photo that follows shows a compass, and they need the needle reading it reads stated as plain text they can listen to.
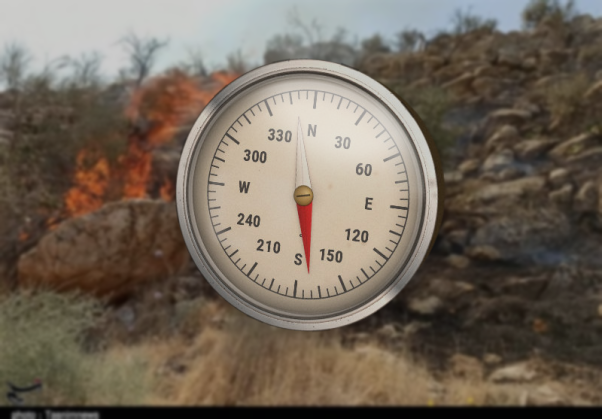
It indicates 170 °
